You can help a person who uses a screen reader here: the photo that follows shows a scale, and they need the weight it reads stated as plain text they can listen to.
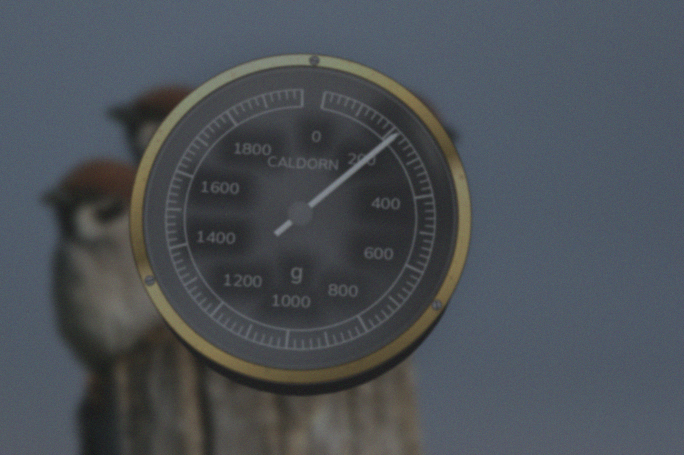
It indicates 220 g
